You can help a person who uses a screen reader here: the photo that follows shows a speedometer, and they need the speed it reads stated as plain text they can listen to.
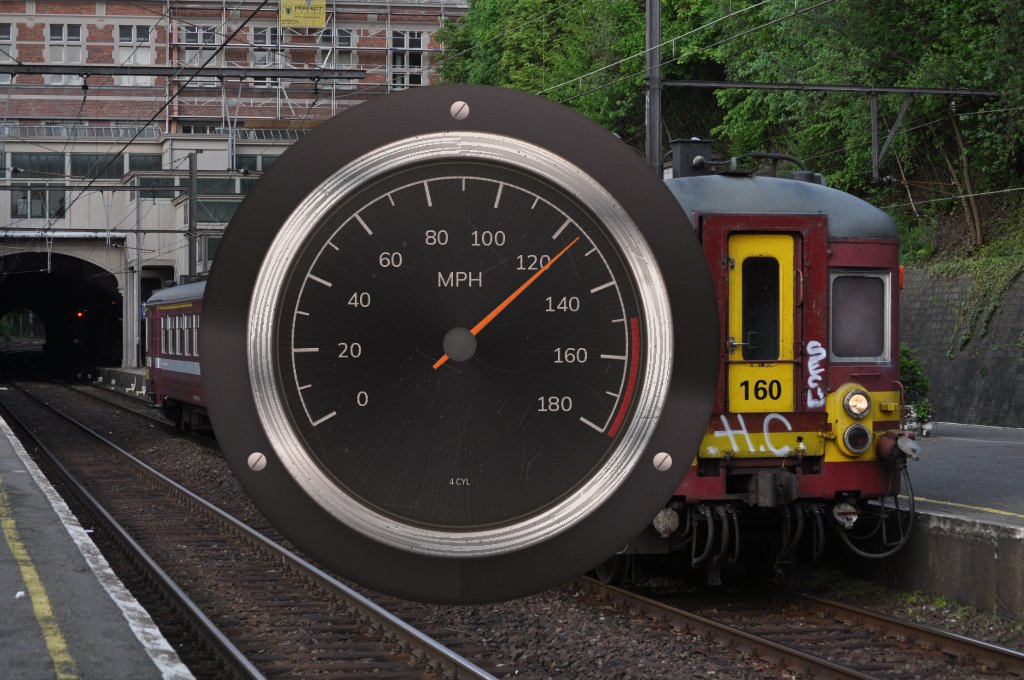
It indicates 125 mph
